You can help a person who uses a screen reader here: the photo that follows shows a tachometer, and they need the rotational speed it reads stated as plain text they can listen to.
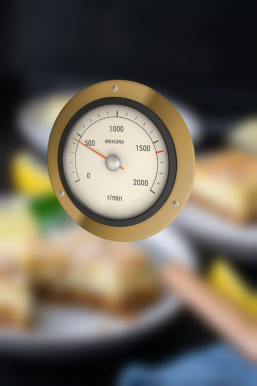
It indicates 450 rpm
